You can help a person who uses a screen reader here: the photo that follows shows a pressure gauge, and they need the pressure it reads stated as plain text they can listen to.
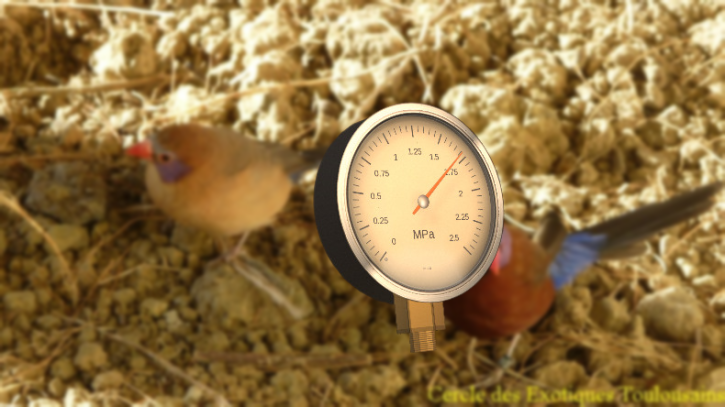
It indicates 1.7 MPa
